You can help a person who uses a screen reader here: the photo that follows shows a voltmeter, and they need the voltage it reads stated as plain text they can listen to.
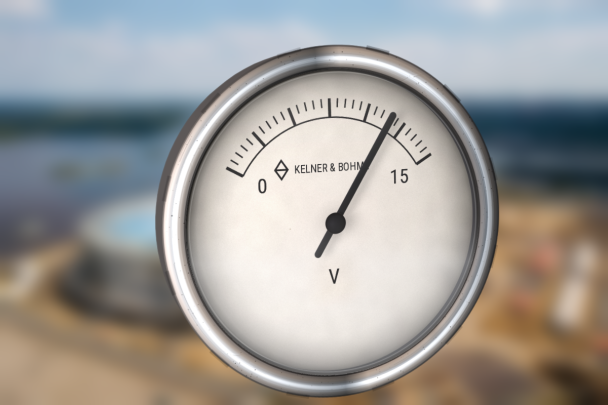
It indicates 11.5 V
